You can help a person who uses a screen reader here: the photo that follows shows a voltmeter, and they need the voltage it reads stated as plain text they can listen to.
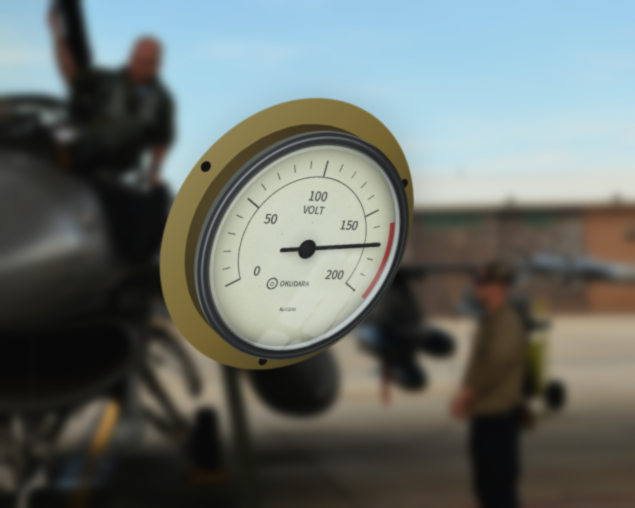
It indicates 170 V
